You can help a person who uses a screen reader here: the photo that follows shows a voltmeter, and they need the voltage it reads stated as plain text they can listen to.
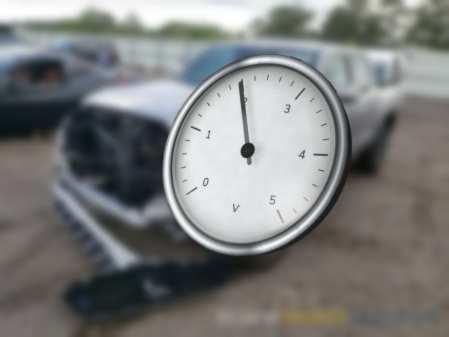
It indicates 2 V
